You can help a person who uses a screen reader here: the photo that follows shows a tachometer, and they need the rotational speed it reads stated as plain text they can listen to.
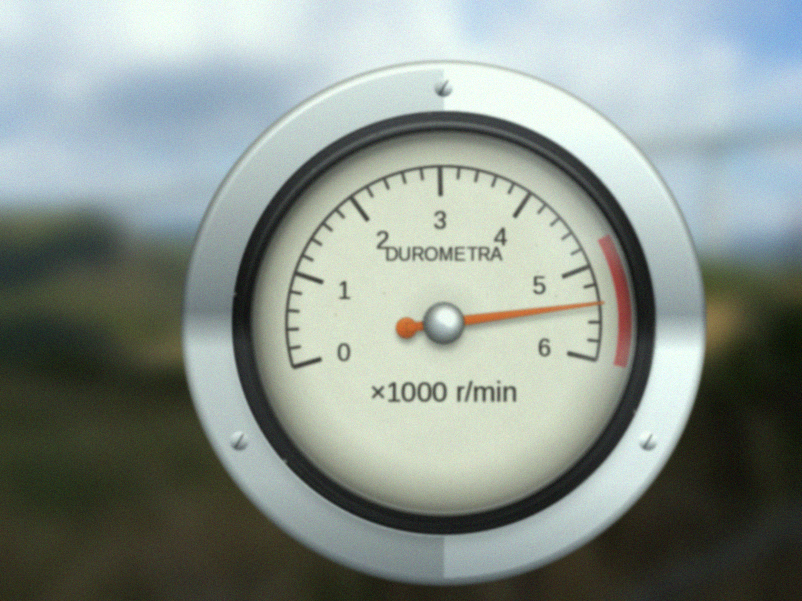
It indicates 5400 rpm
